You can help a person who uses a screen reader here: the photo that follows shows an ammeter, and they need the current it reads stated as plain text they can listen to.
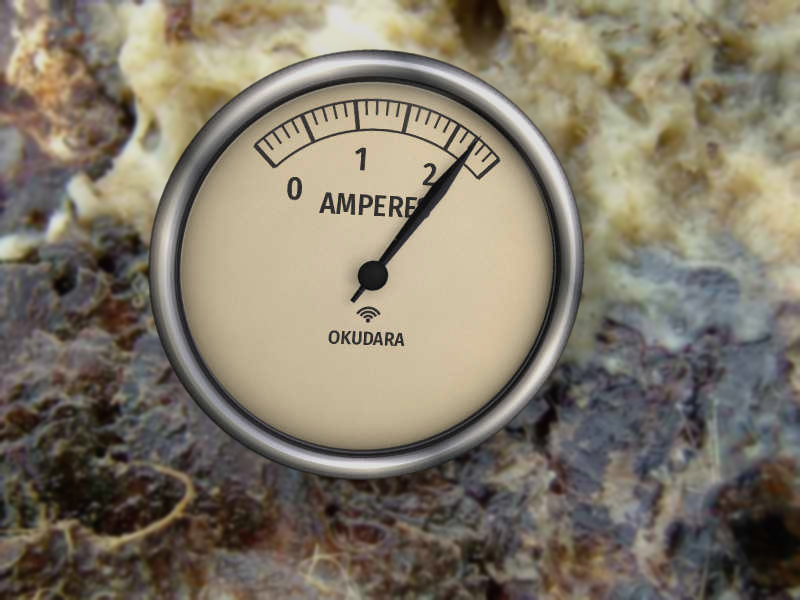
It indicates 2.2 A
